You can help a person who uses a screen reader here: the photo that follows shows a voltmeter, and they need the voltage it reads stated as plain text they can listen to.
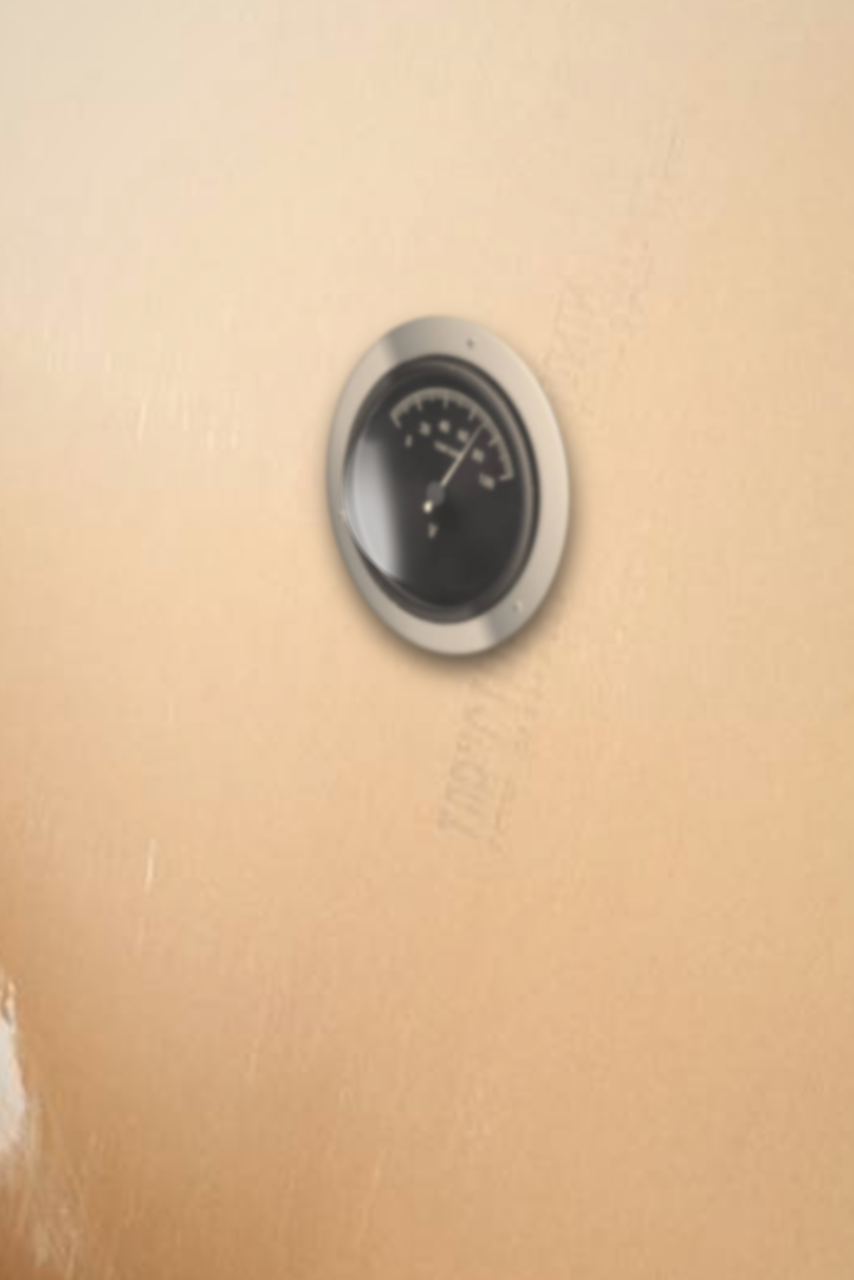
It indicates 70 V
